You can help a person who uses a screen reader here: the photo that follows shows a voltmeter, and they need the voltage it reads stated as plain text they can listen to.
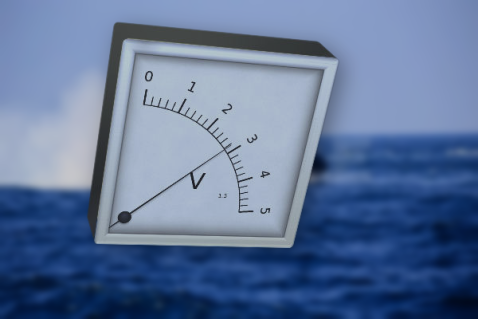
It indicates 2.8 V
